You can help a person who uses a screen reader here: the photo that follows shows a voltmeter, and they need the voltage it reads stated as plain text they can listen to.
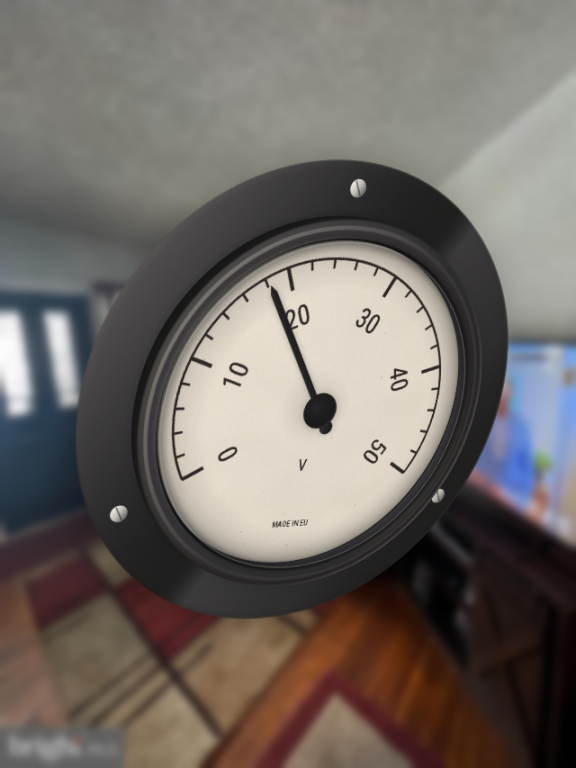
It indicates 18 V
